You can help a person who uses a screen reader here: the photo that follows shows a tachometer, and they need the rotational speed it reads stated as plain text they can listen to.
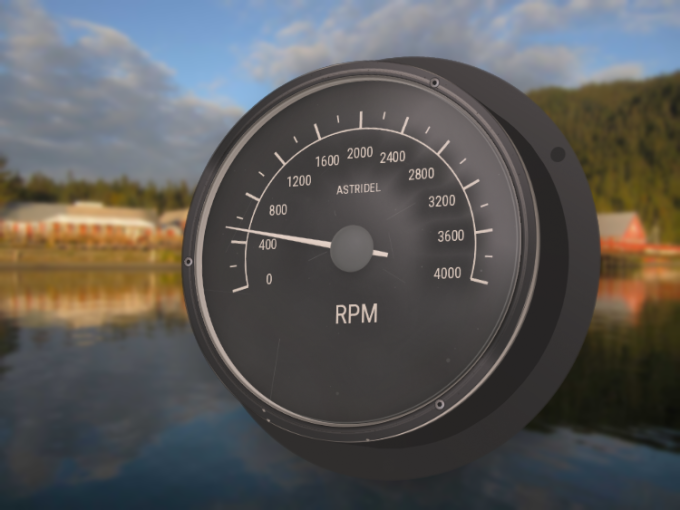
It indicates 500 rpm
